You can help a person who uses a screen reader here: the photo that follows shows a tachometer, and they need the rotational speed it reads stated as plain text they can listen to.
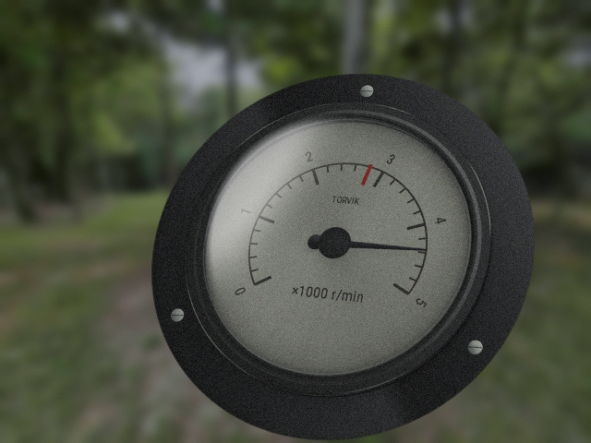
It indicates 4400 rpm
